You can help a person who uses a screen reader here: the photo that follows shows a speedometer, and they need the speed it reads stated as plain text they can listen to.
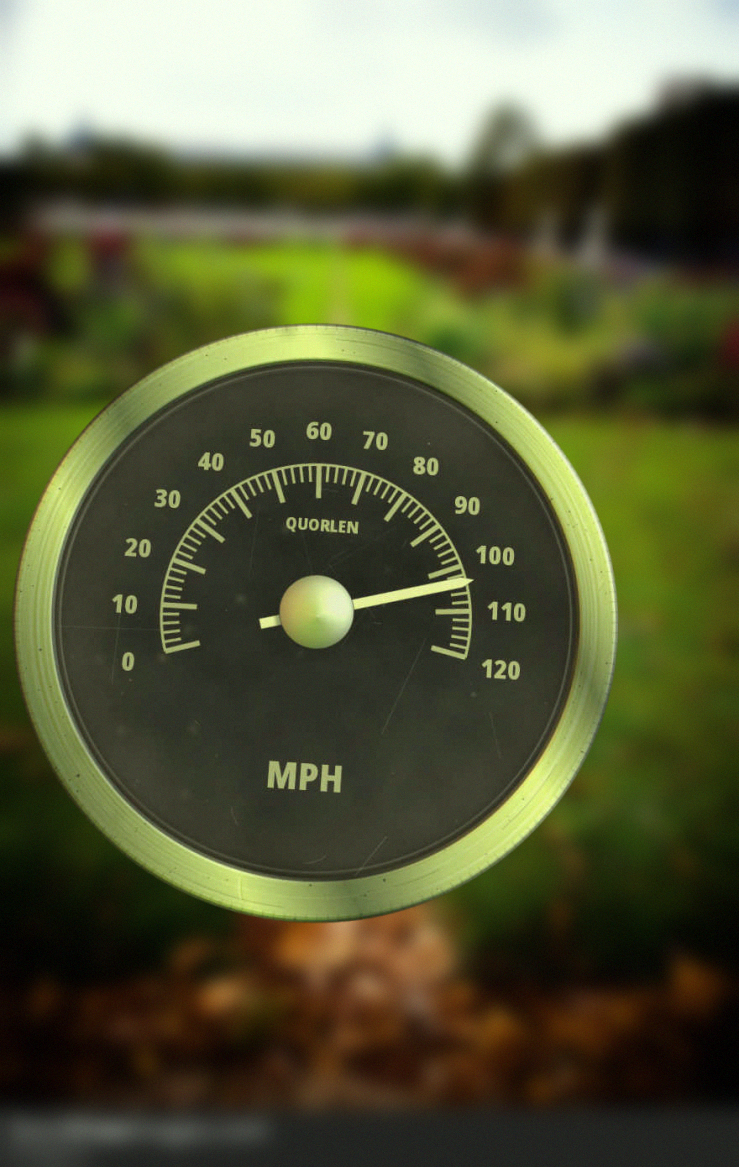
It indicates 104 mph
